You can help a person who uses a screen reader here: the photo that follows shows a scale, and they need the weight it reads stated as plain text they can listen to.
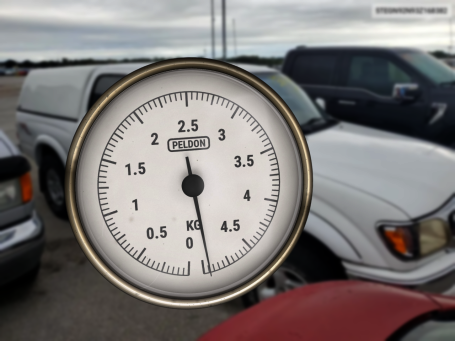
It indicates 4.95 kg
